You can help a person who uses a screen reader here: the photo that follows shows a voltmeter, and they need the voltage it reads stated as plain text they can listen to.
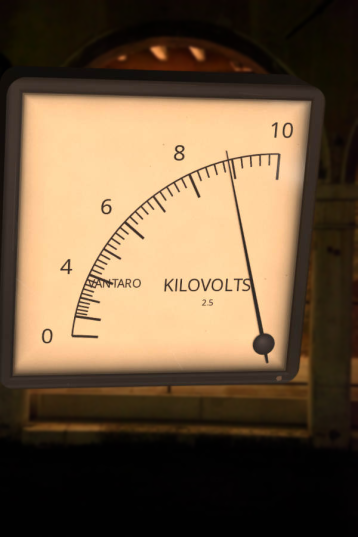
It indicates 8.9 kV
